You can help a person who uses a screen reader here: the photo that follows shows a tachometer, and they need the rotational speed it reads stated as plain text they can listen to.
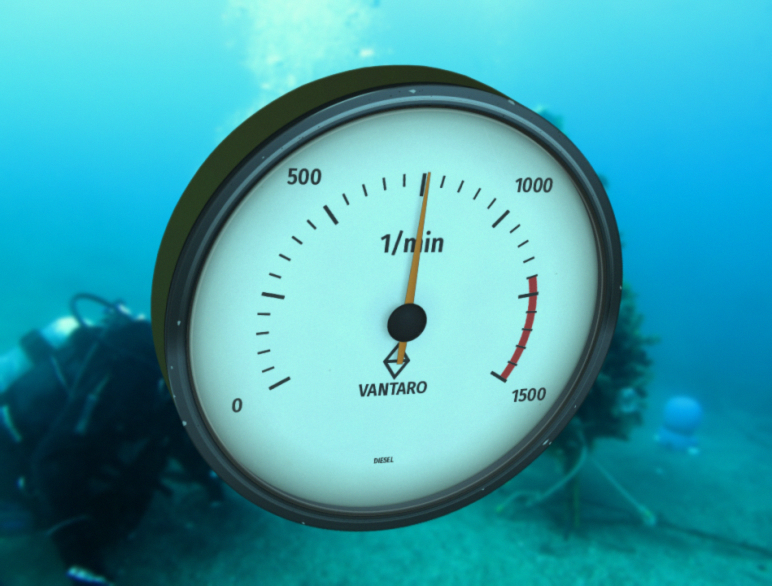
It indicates 750 rpm
